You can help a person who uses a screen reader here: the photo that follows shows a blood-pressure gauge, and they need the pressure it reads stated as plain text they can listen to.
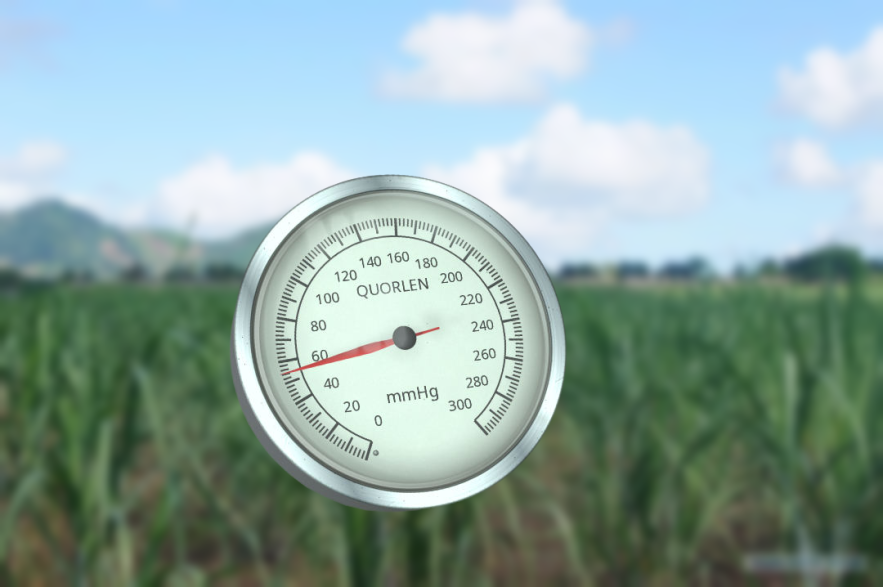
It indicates 54 mmHg
